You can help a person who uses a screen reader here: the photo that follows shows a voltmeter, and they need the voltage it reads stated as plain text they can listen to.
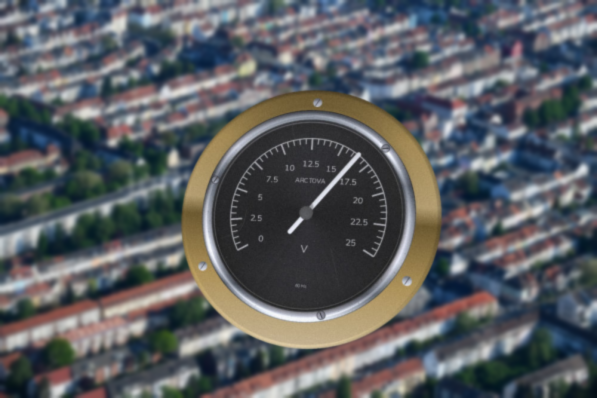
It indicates 16.5 V
